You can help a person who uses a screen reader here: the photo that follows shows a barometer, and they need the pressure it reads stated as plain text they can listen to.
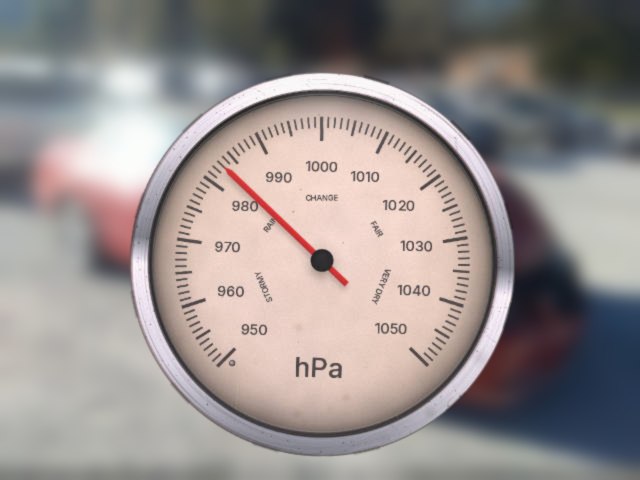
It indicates 983 hPa
